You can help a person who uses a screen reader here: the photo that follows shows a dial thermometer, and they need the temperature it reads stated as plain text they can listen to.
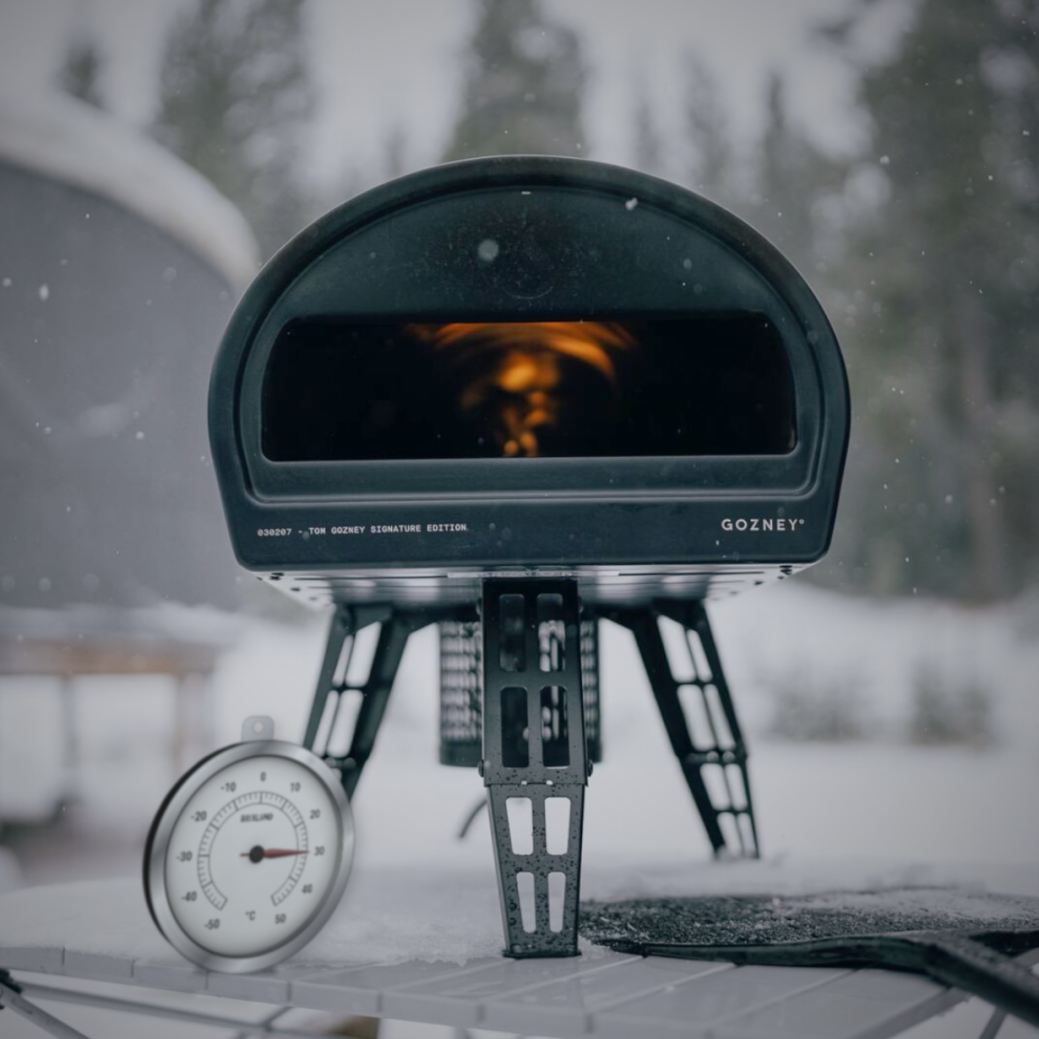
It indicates 30 °C
